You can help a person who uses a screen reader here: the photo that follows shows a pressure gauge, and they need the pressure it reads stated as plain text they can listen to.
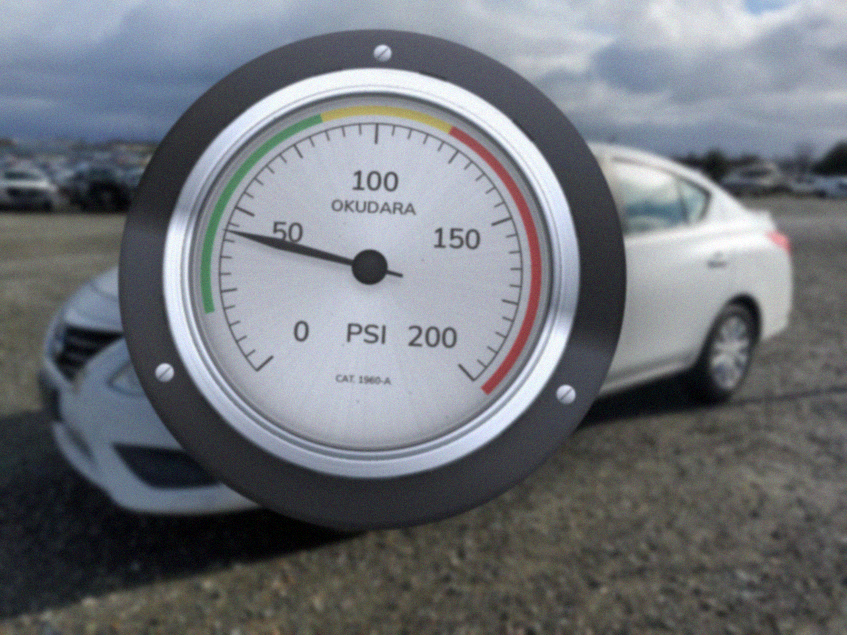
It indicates 42.5 psi
